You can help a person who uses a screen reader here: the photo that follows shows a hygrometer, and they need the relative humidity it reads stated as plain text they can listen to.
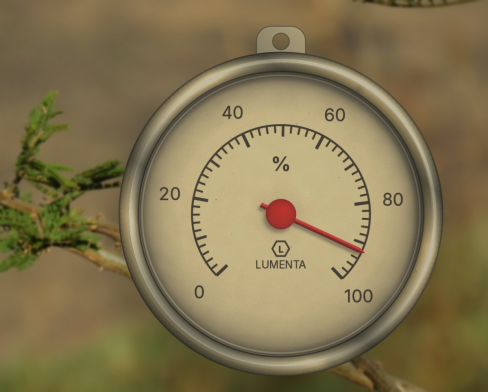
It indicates 92 %
